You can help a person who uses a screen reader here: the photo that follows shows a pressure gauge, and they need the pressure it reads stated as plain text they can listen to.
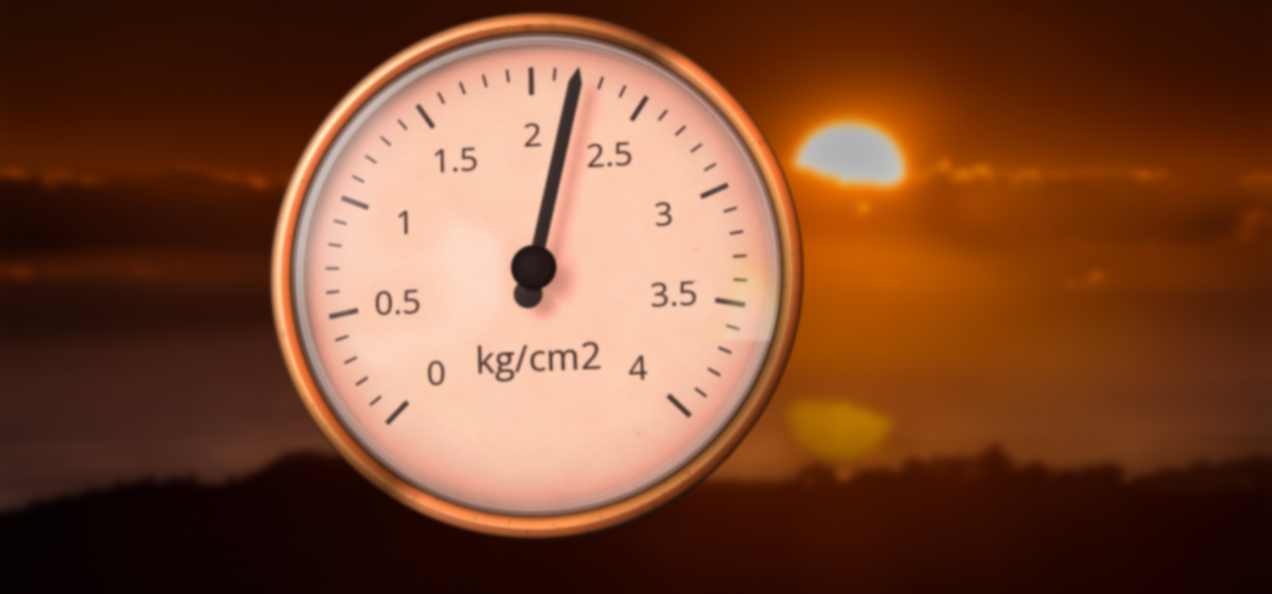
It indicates 2.2 kg/cm²
